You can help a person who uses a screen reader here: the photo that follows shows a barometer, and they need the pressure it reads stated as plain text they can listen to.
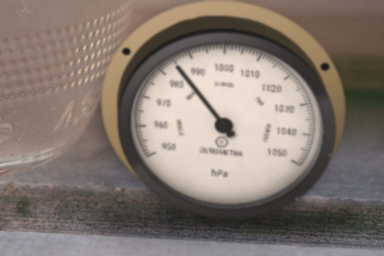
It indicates 985 hPa
